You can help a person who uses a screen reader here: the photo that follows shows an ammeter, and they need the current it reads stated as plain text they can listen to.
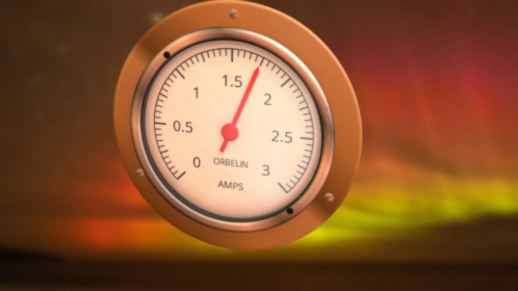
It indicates 1.75 A
